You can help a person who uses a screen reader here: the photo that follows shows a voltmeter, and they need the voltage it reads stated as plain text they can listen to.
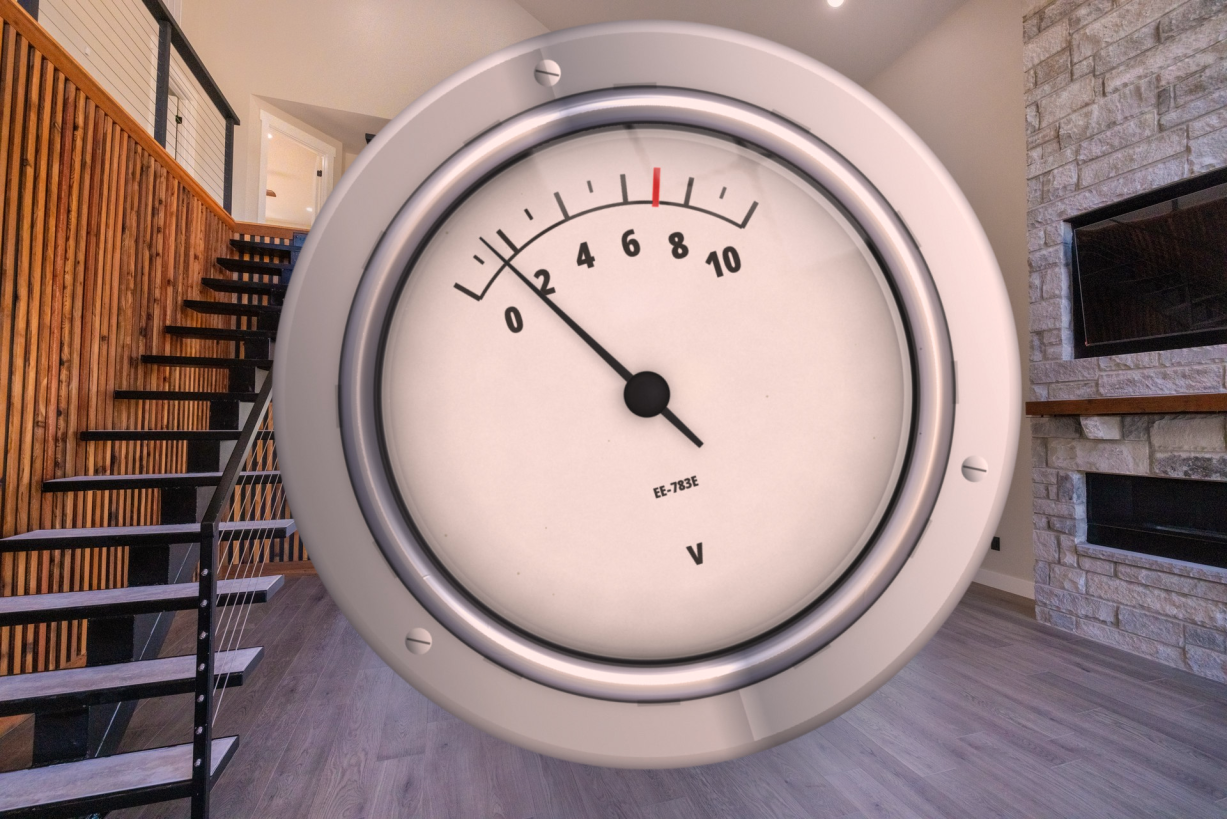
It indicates 1.5 V
